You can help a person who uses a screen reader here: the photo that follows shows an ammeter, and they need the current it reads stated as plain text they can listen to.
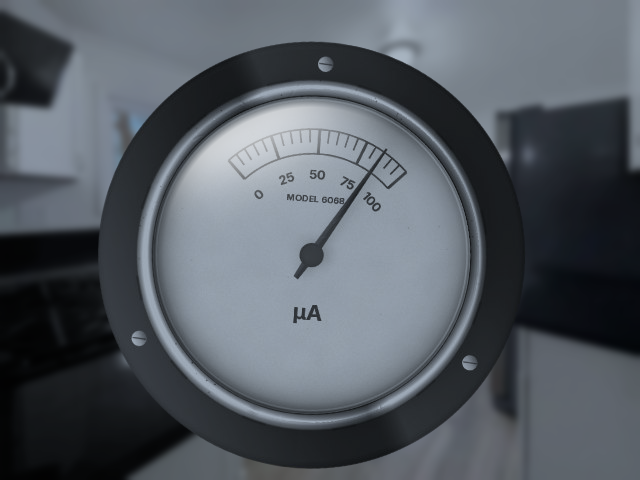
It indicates 85 µA
